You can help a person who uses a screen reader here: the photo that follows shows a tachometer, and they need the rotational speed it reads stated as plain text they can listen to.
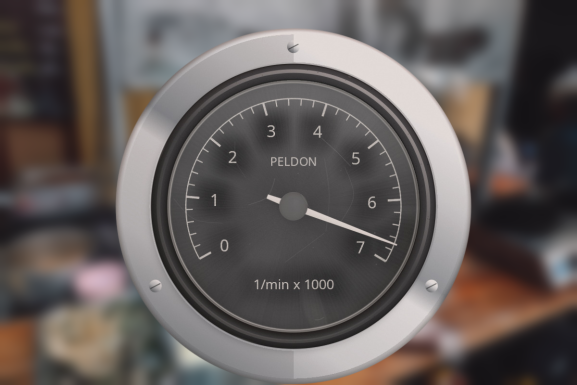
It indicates 6700 rpm
